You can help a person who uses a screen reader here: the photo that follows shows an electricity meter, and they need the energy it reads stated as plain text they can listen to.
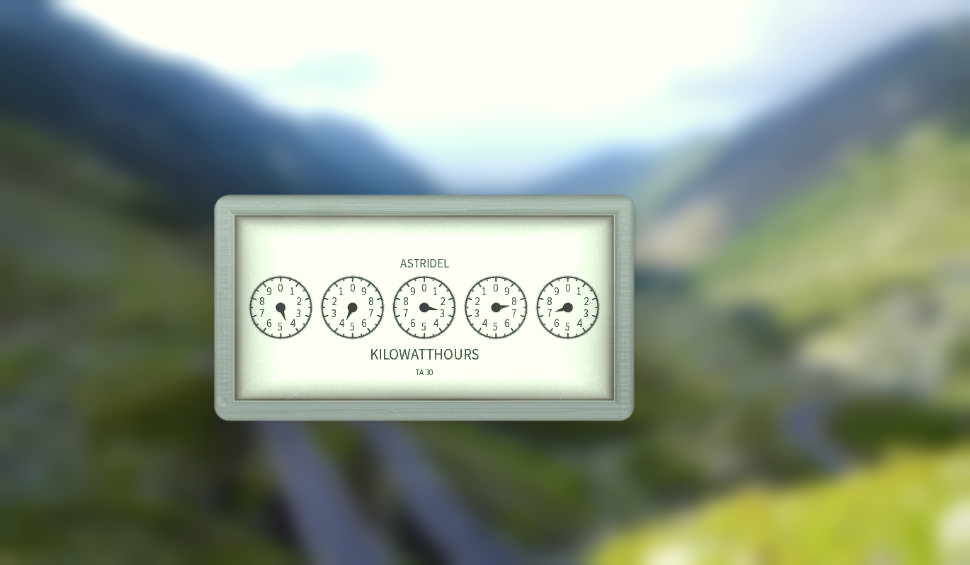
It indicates 44277 kWh
